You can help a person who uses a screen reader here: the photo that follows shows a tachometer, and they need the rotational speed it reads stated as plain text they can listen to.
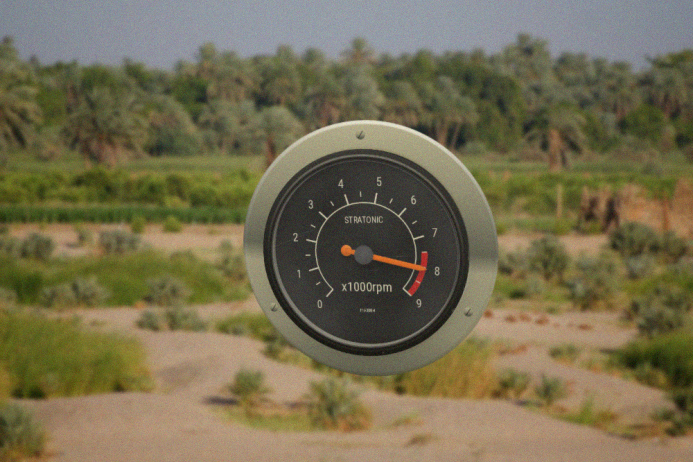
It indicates 8000 rpm
